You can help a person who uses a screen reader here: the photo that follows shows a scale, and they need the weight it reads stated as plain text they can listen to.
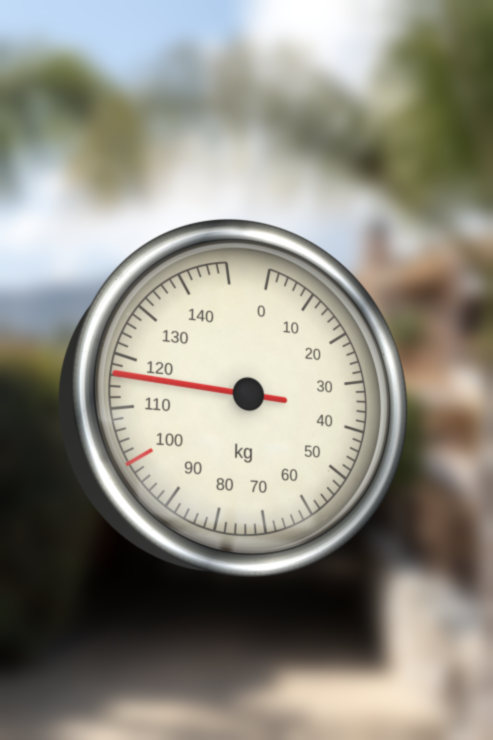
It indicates 116 kg
